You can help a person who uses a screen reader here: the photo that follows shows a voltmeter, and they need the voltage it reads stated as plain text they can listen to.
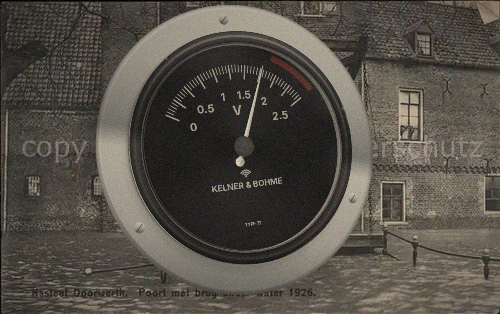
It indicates 1.75 V
